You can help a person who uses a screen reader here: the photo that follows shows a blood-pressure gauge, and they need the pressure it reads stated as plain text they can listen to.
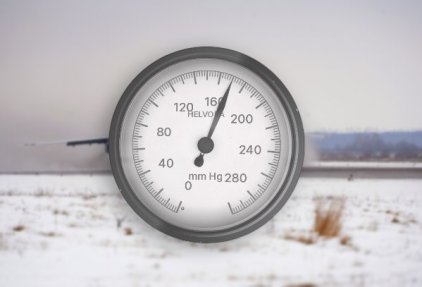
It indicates 170 mmHg
